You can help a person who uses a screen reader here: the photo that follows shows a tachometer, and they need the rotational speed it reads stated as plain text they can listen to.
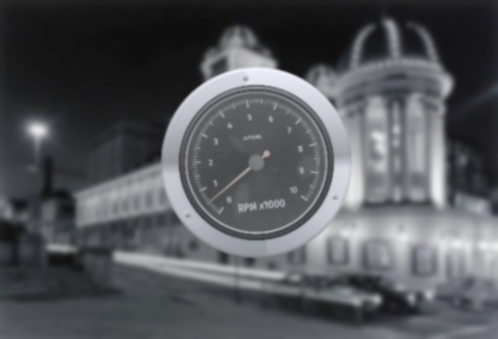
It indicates 500 rpm
